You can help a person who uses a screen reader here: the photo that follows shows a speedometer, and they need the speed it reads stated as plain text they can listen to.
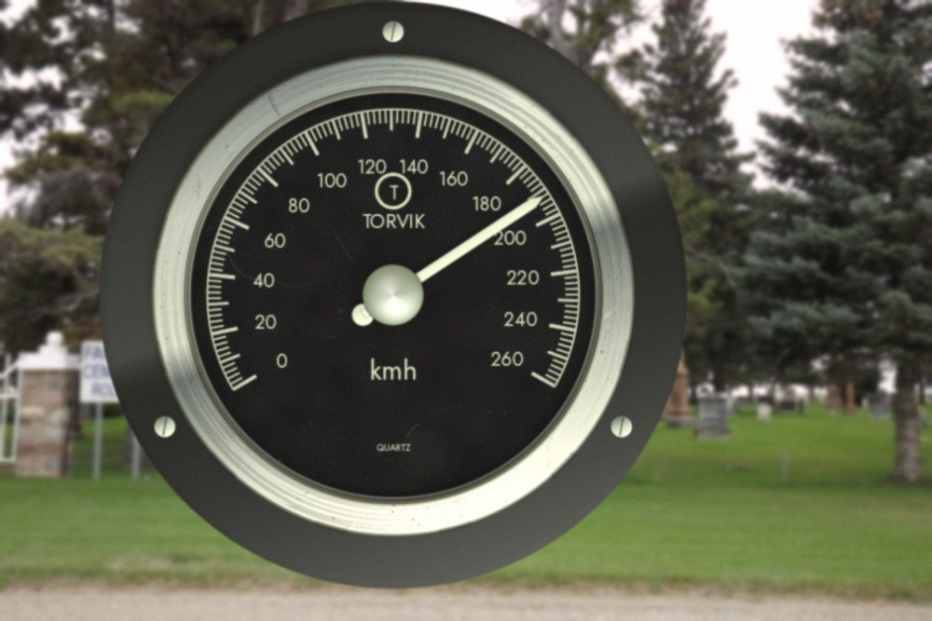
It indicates 192 km/h
